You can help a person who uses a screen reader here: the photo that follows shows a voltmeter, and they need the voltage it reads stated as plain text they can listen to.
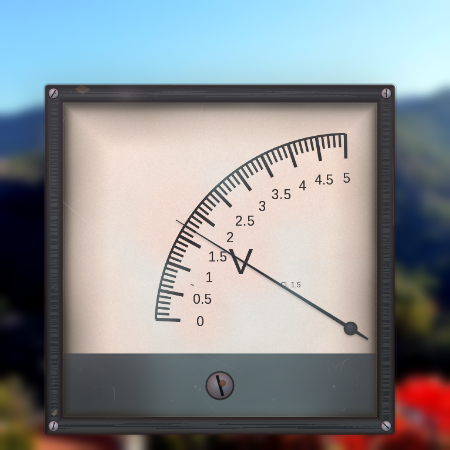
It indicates 1.7 V
